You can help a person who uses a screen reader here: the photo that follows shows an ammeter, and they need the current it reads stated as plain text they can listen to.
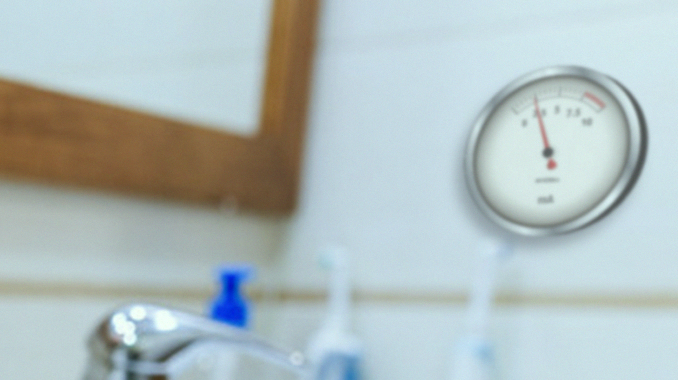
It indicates 2.5 mA
